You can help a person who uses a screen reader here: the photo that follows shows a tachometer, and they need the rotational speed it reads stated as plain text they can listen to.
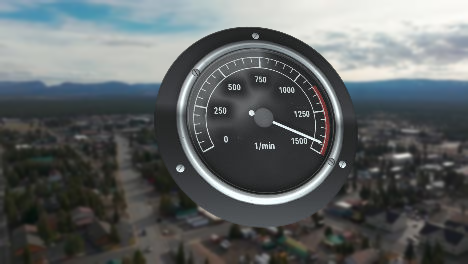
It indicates 1450 rpm
